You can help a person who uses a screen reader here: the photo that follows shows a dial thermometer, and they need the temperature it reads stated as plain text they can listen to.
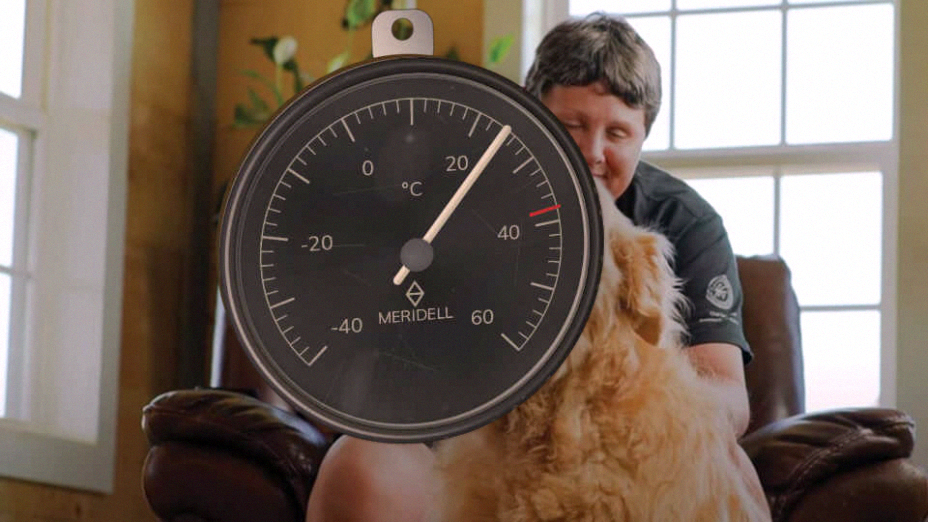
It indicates 24 °C
